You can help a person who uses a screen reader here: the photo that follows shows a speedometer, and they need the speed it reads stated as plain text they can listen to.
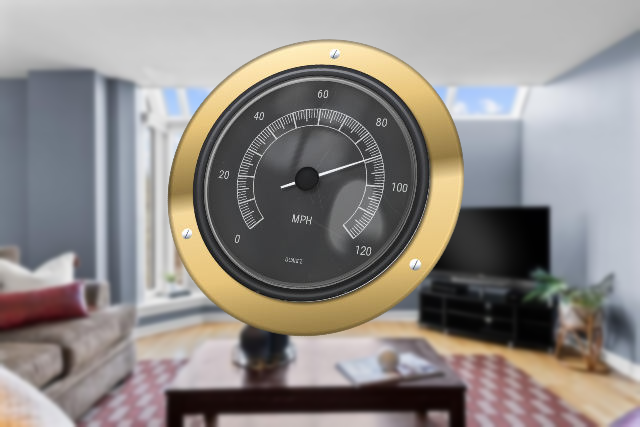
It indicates 90 mph
